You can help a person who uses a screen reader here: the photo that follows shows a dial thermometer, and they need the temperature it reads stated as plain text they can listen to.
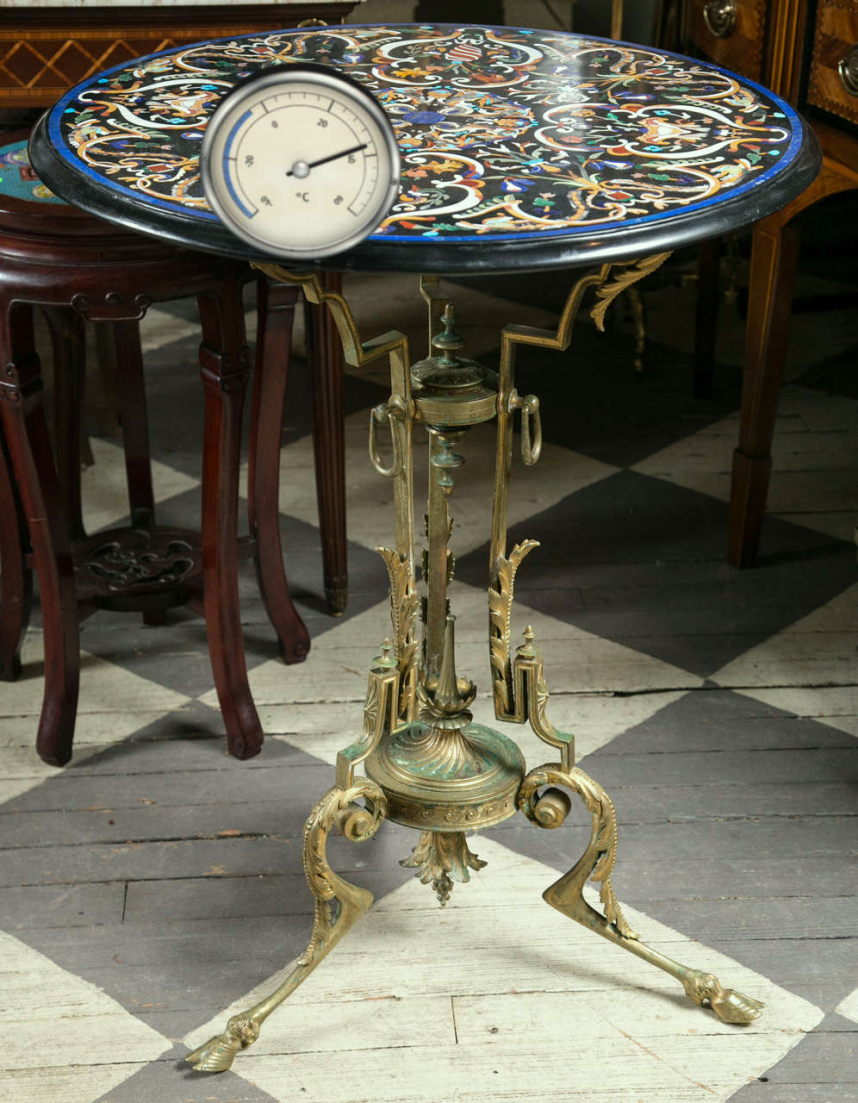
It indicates 36 °C
